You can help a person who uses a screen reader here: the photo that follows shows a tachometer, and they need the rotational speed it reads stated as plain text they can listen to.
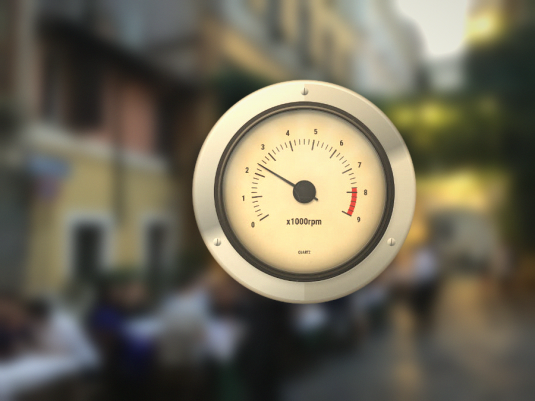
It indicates 2400 rpm
